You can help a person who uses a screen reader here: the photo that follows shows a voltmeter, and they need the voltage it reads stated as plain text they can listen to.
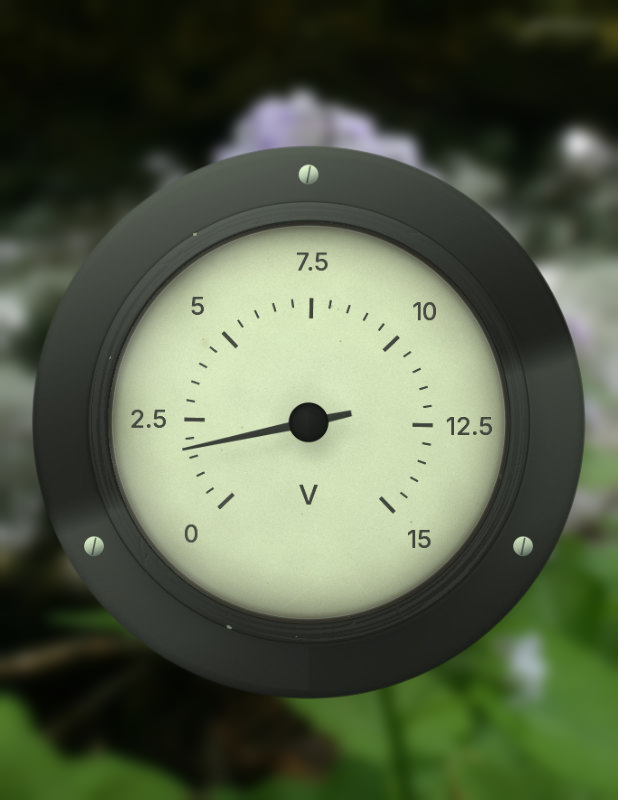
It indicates 1.75 V
